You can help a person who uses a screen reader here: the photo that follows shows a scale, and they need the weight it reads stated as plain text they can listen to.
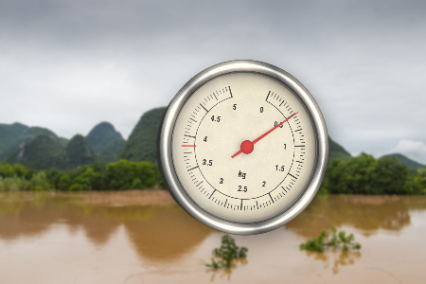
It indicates 0.5 kg
